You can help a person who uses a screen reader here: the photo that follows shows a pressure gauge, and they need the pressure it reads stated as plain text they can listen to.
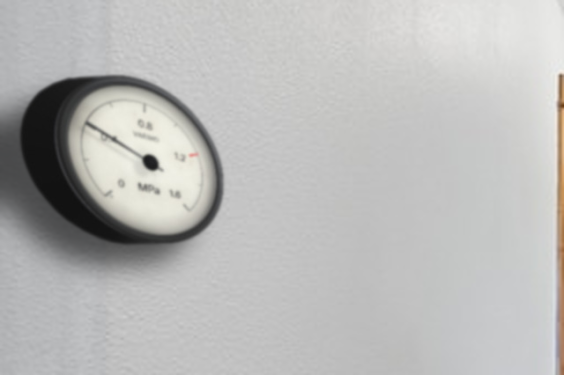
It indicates 0.4 MPa
